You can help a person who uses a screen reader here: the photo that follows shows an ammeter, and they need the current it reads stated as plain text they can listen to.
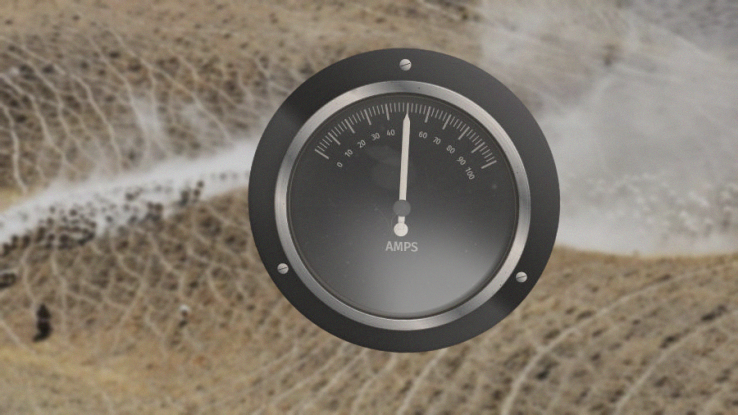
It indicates 50 A
